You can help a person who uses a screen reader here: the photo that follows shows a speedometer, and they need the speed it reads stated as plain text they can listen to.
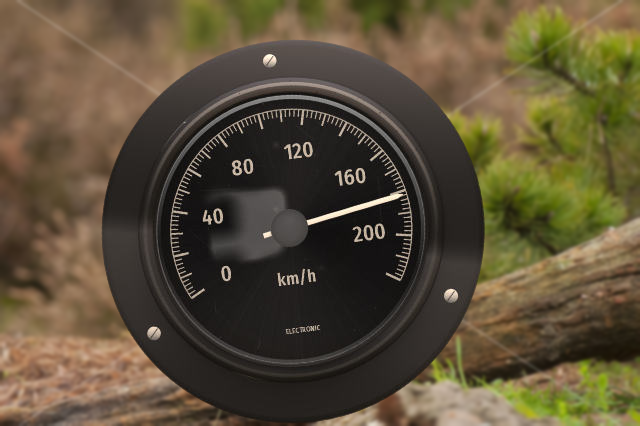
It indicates 182 km/h
